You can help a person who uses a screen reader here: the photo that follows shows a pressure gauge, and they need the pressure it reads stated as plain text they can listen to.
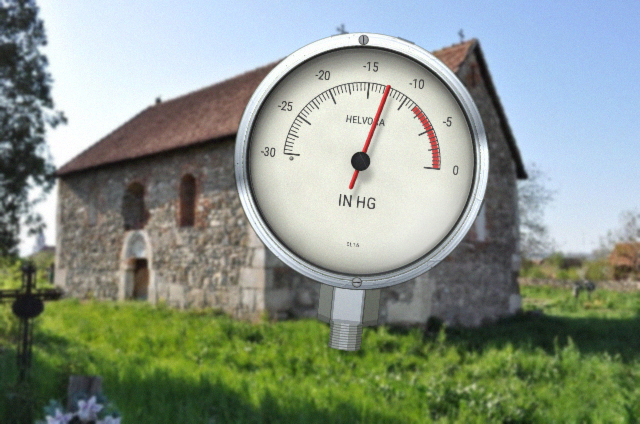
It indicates -12.5 inHg
